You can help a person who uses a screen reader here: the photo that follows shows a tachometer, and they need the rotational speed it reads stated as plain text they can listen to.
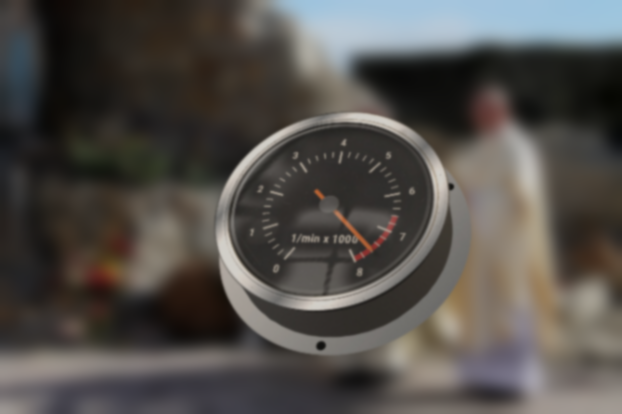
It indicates 7600 rpm
